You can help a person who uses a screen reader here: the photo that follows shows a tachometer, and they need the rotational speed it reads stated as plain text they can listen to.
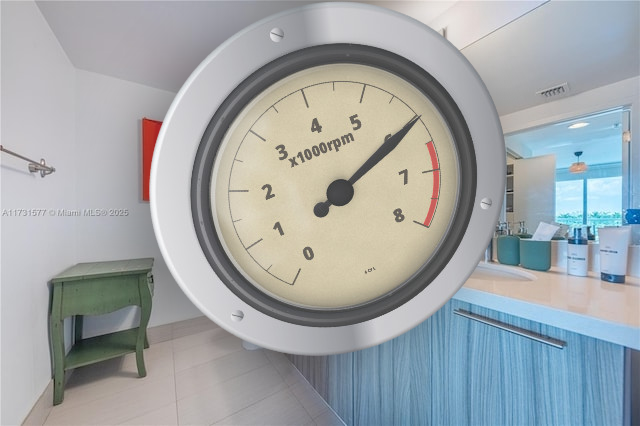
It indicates 6000 rpm
